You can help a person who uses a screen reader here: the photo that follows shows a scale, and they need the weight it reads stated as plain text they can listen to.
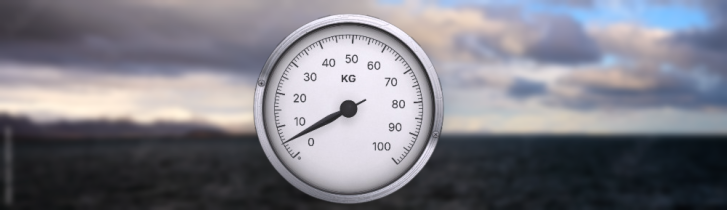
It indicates 5 kg
